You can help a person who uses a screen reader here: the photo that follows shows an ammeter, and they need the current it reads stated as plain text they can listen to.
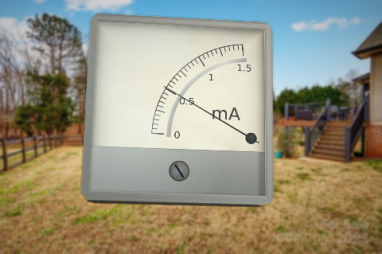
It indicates 0.5 mA
